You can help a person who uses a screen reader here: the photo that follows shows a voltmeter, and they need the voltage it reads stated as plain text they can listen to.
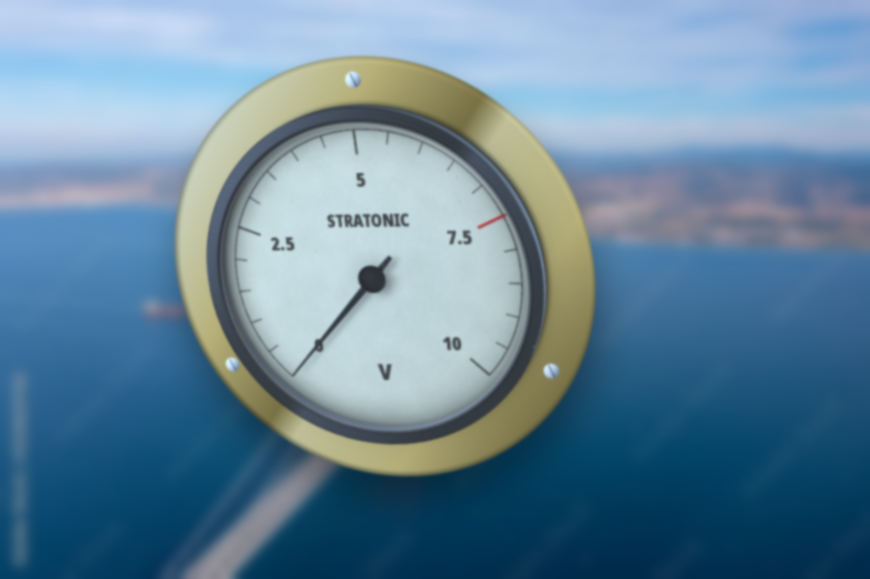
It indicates 0 V
